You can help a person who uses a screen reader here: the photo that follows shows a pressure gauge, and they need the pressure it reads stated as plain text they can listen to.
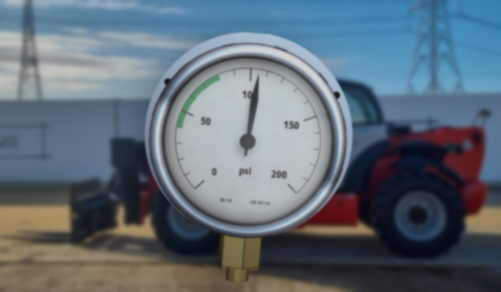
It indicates 105 psi
